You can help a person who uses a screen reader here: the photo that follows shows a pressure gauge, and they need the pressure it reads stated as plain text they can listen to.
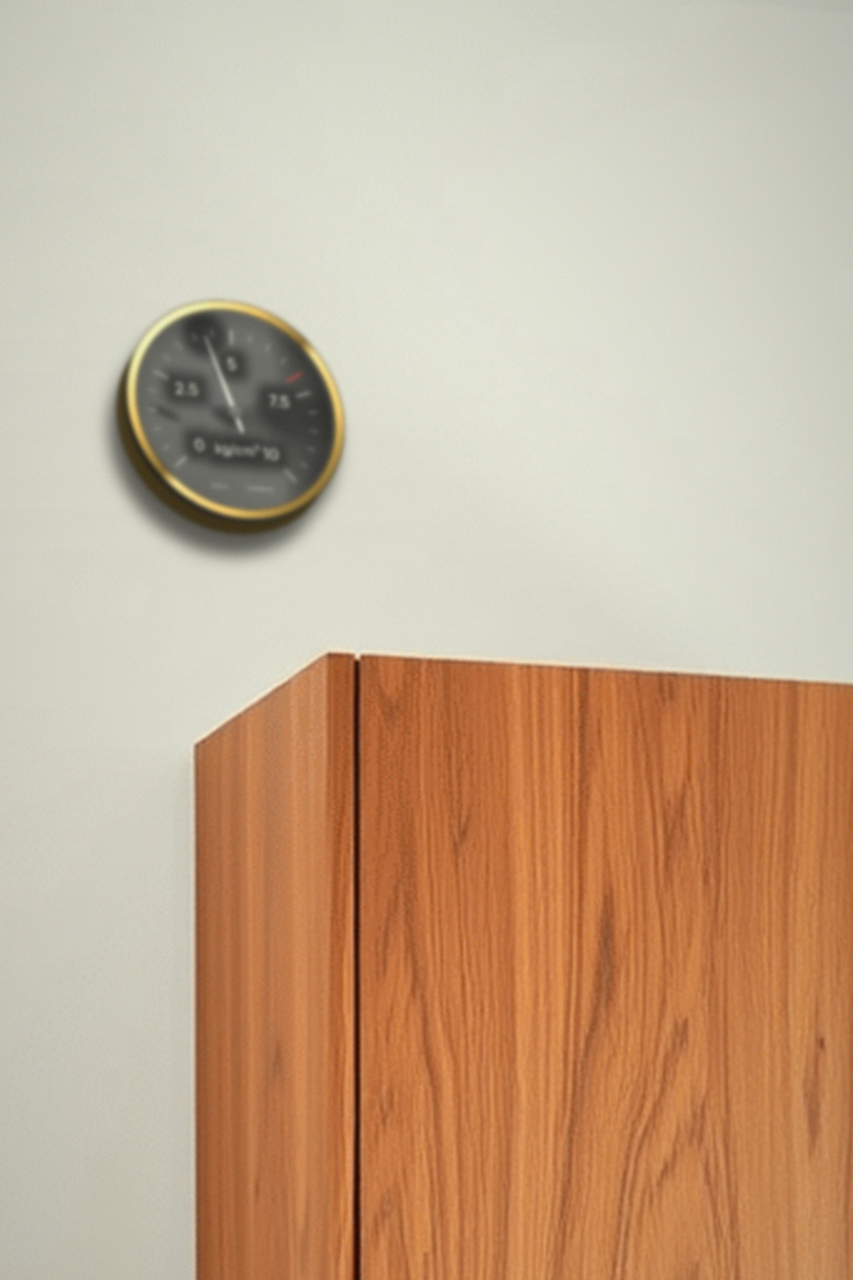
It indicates 4.25 kg/cm²
